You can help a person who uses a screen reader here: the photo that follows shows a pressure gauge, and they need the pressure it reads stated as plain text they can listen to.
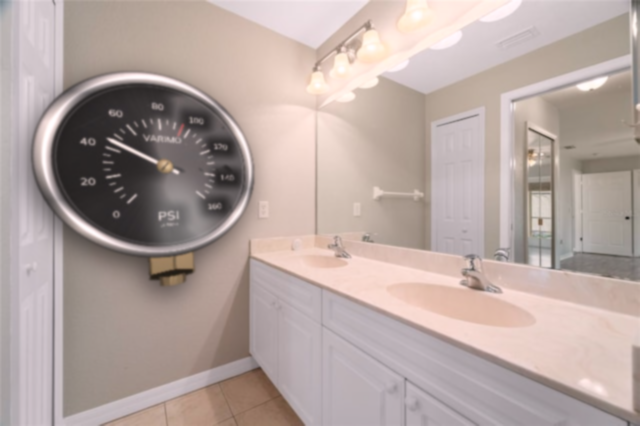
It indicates 45 psi
